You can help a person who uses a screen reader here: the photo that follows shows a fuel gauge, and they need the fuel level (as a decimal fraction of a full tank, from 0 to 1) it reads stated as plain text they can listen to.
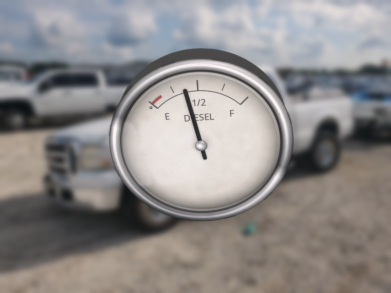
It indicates 0.375
